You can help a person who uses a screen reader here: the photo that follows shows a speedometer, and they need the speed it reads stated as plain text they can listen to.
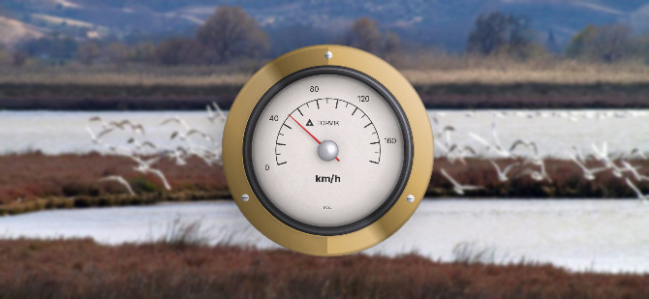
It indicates 50 km/h
